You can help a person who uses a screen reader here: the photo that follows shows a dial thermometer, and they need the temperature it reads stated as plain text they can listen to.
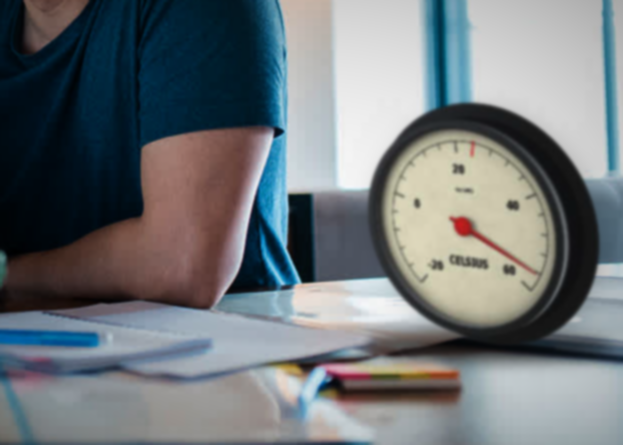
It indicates 56 °C
